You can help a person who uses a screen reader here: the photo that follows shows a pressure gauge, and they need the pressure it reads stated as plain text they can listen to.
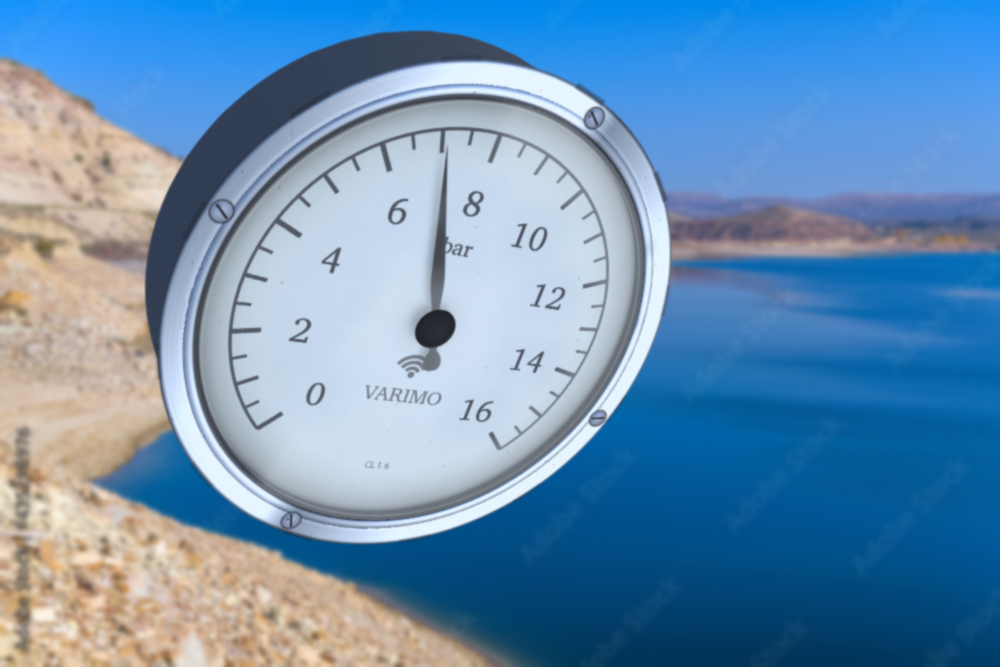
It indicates 7 bar
